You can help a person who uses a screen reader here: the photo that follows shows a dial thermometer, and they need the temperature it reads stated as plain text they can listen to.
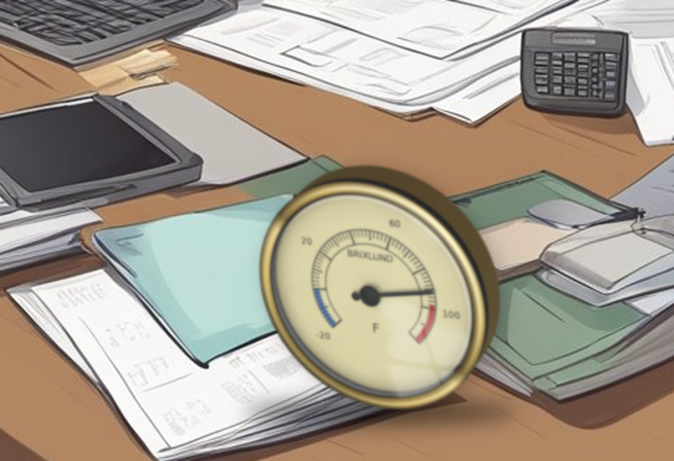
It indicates 90 °F
